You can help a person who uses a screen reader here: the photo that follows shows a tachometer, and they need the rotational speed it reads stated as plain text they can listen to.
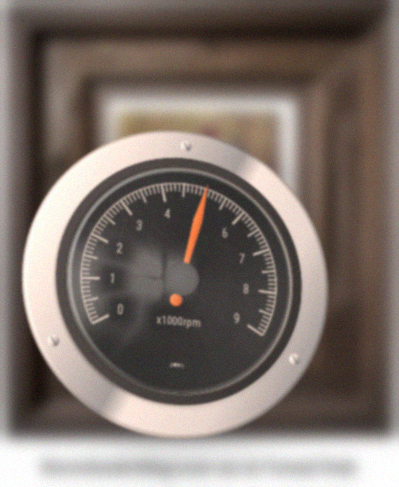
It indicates 5000 rpm
